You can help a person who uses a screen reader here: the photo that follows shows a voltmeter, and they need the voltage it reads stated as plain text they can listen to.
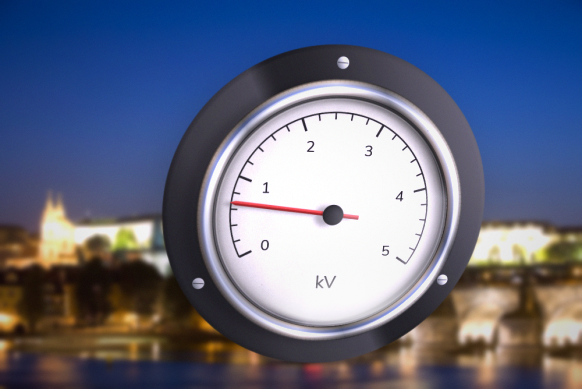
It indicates 0.7 kV
